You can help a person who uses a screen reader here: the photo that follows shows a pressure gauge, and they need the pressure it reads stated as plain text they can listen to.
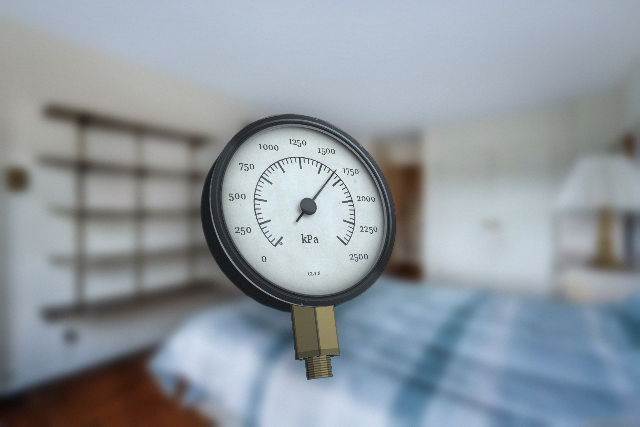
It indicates 1650 kPa
